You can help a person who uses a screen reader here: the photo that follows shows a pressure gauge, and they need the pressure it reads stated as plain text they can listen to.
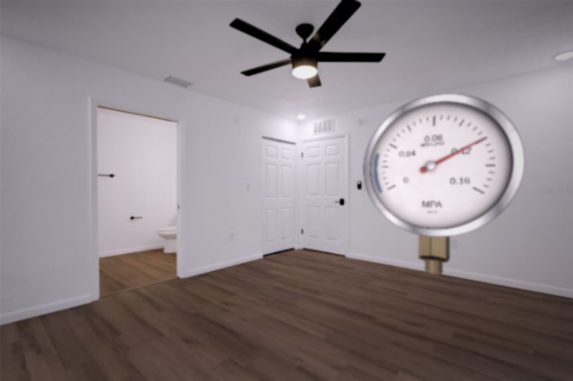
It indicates 0.12 MPa
